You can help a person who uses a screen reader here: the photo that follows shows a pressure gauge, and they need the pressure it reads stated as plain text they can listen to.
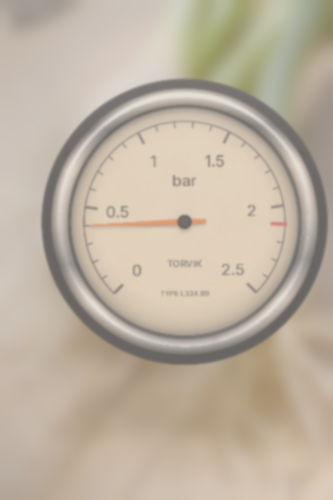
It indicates 0.4 bar
